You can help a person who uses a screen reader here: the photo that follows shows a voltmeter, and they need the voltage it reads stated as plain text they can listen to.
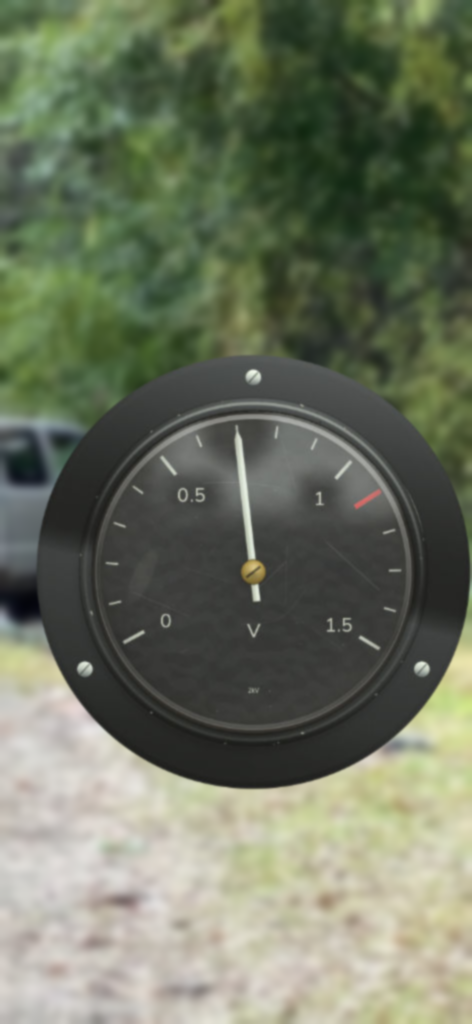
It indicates 0.7 V
